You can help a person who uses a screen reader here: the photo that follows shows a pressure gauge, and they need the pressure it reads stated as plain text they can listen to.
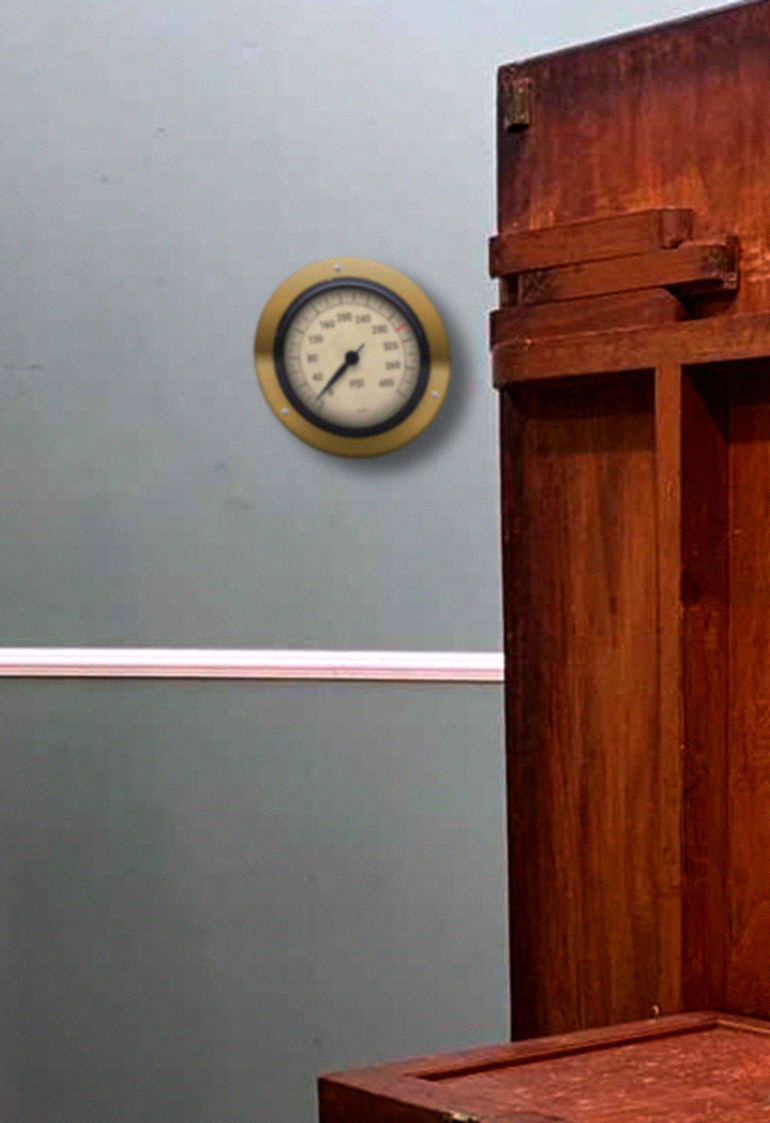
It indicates 10 psi
